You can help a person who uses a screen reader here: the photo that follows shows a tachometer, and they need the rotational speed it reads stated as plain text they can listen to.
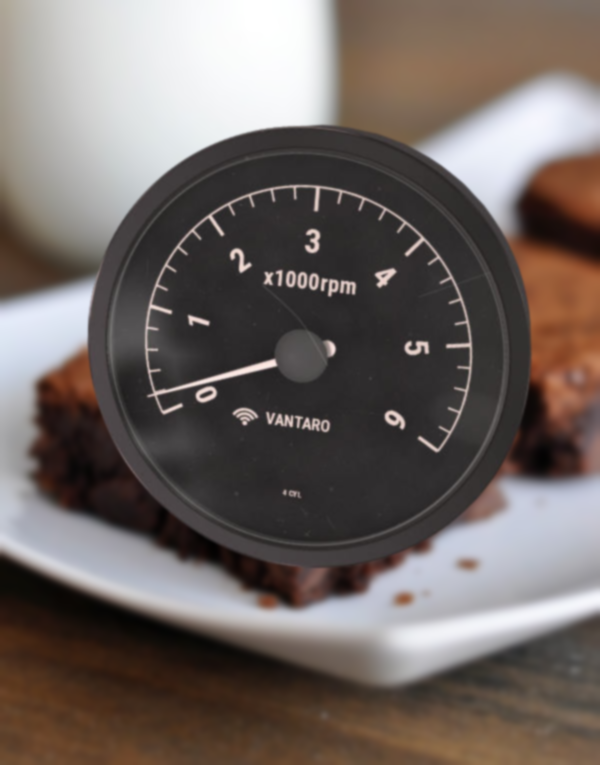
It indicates 200 rpm
